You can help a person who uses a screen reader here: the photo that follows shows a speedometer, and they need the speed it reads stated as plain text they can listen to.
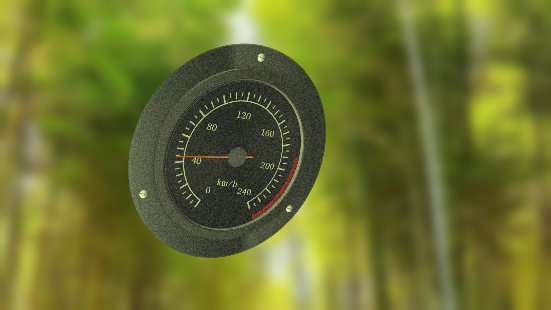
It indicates 45 km/h
